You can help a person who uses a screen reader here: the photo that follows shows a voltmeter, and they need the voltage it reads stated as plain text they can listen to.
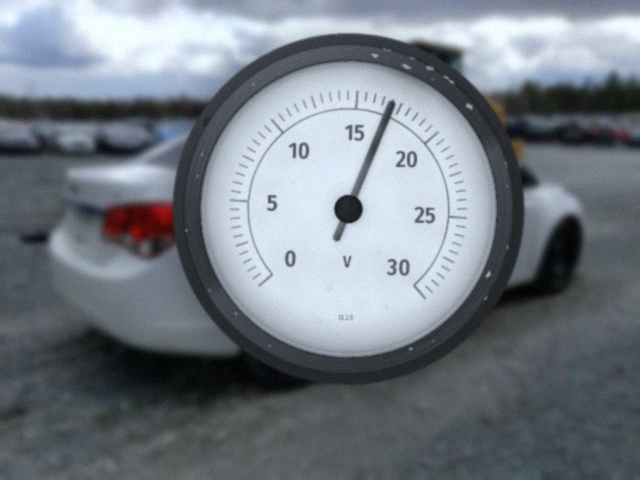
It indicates 17 V
